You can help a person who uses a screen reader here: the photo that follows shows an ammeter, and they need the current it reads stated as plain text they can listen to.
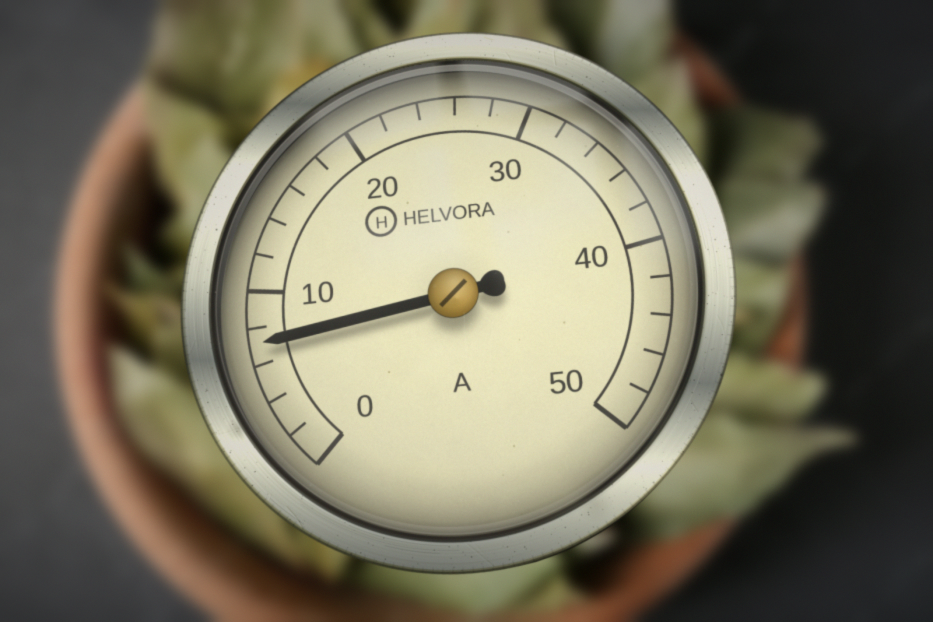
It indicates 7 A
